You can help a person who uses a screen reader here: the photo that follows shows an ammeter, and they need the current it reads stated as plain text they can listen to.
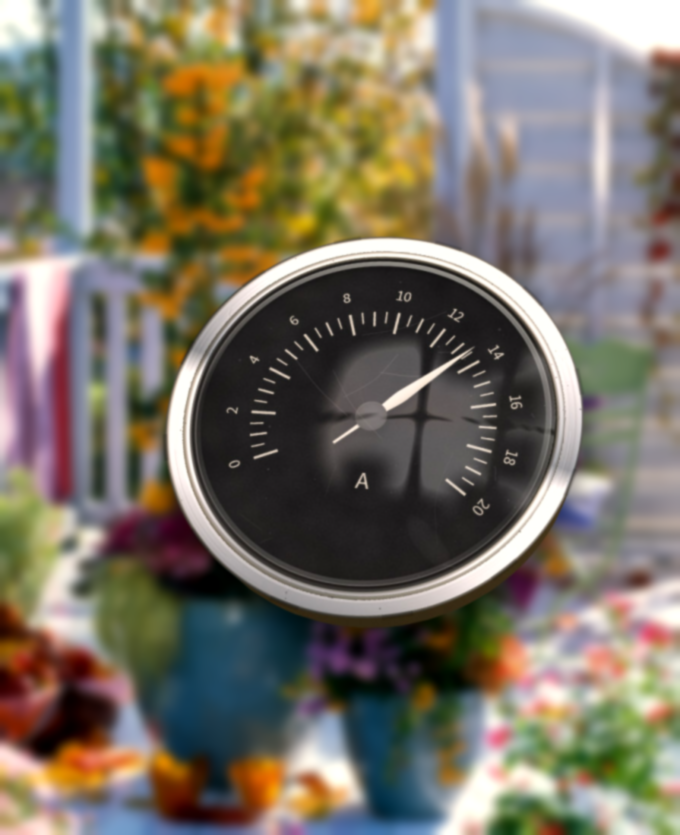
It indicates 13.5 A
